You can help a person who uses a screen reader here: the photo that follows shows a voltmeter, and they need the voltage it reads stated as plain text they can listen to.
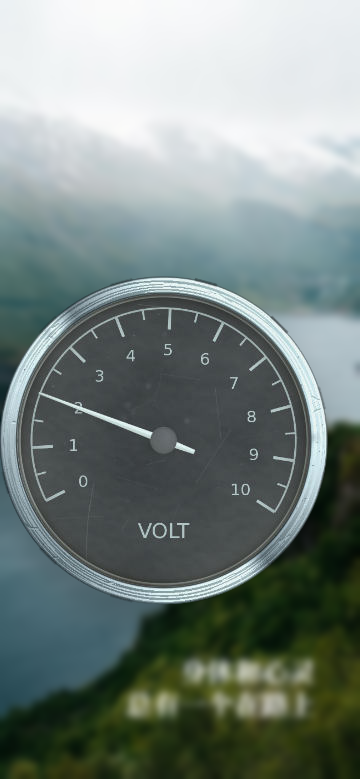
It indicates 2 V
